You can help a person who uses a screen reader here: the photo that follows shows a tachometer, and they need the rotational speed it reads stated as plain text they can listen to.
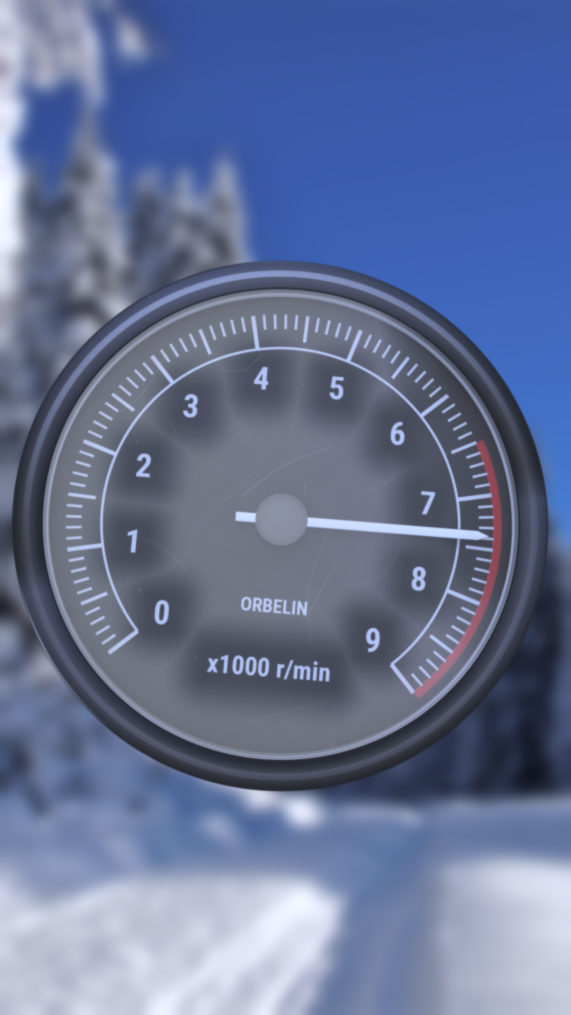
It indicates 7400 rpm
